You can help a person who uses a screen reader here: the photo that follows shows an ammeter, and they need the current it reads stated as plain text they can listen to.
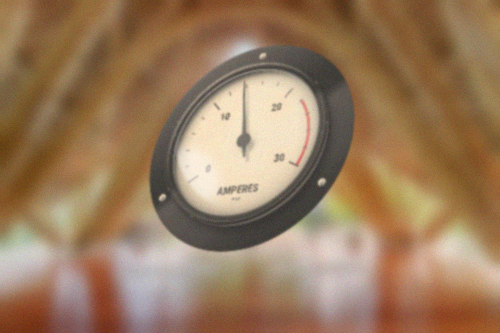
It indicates 14 A
